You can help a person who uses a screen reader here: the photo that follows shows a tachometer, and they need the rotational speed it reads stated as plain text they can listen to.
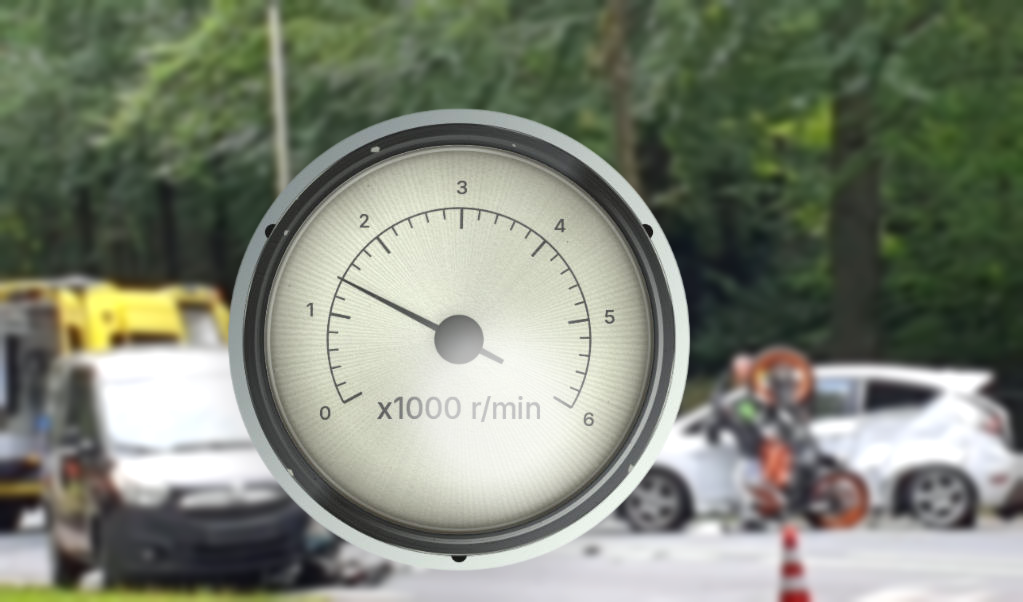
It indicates 1400 rpm
